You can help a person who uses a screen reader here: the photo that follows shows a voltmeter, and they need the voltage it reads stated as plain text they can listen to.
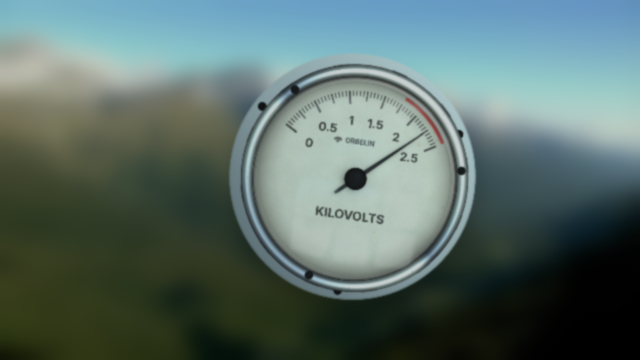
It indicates 2.25 kV
